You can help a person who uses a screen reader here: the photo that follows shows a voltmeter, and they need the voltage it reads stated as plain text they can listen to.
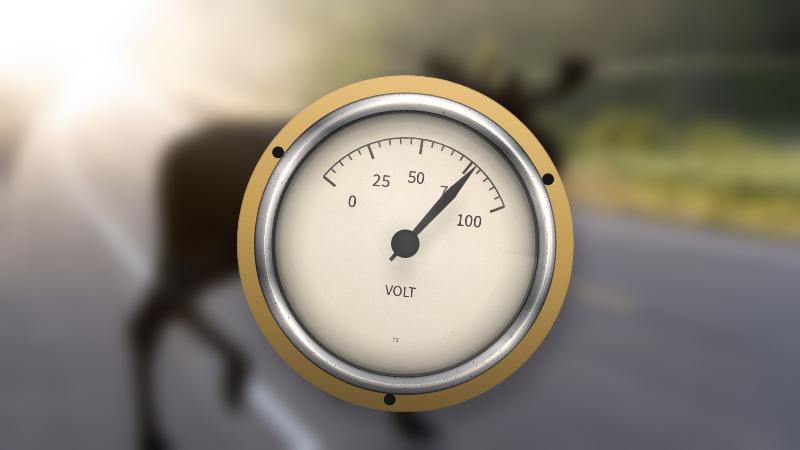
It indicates 77.5 V
